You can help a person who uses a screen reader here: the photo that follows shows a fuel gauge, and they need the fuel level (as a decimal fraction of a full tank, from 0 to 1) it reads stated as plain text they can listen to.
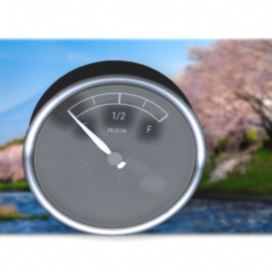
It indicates 0
